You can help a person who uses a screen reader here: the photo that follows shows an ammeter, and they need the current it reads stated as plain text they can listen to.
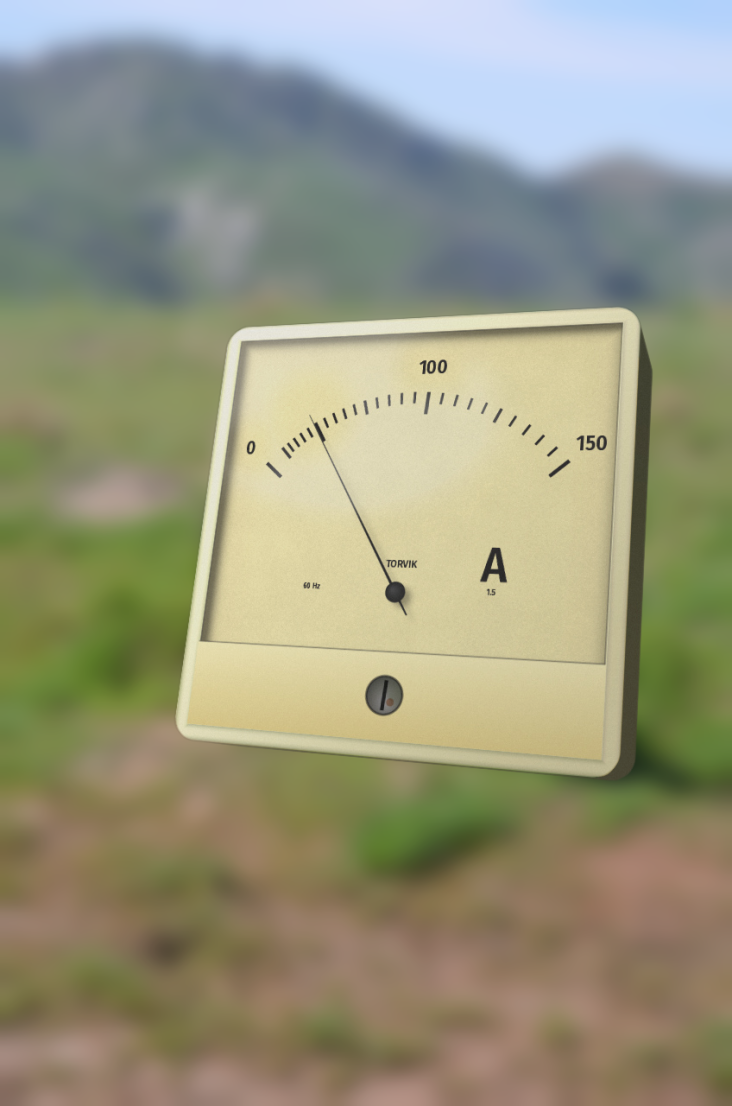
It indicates 50 A
